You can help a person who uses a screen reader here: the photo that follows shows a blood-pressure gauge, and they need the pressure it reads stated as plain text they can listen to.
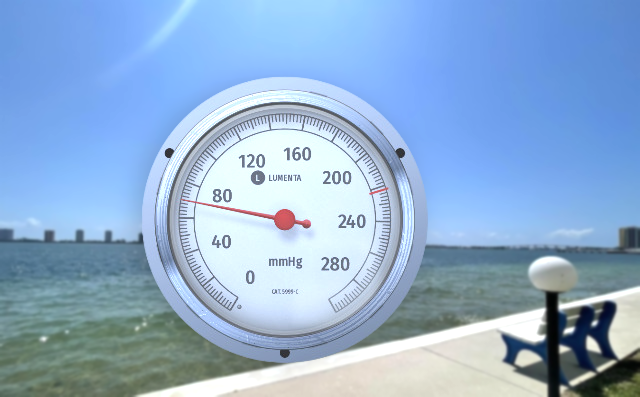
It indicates 70 mmHg
